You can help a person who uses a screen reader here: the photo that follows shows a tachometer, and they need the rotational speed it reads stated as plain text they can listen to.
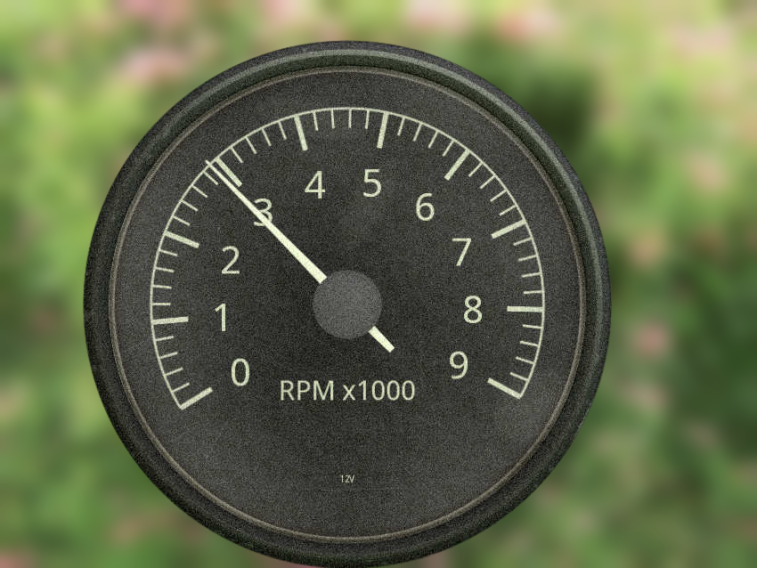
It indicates 2900 rpm
